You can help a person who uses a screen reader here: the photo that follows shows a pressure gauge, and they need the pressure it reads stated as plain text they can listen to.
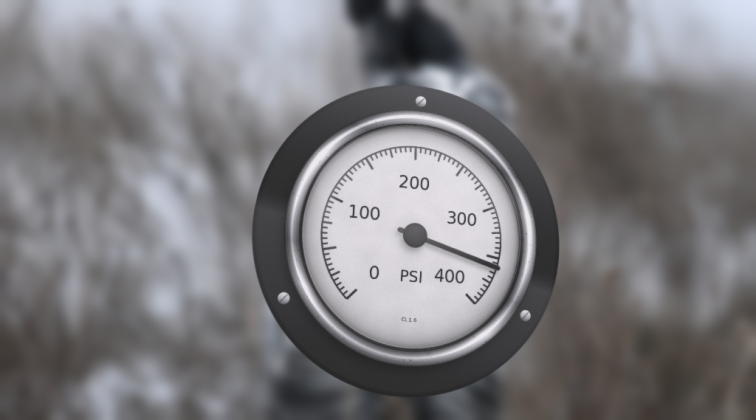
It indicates 360 psi
